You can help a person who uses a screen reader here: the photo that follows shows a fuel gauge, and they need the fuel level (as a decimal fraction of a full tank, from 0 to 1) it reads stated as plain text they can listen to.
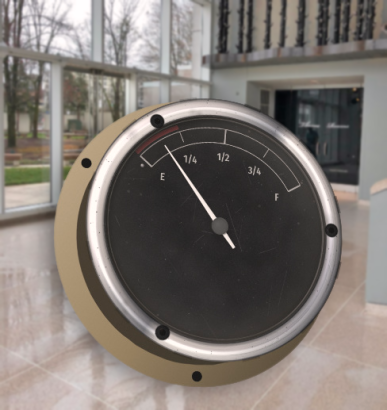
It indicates 0.125
